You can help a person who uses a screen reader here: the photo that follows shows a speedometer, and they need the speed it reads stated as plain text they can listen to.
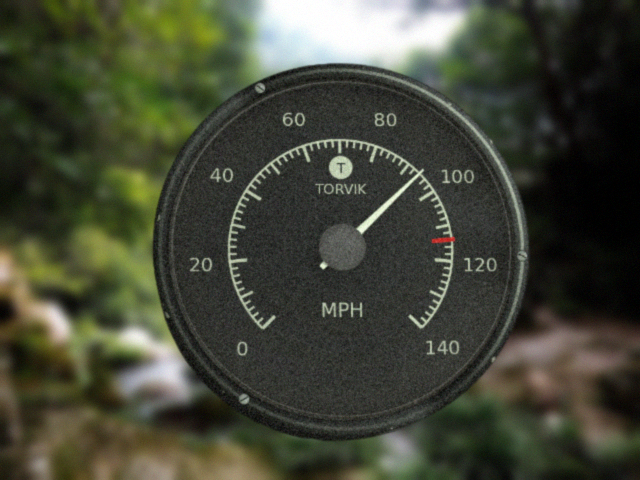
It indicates 94 mph
